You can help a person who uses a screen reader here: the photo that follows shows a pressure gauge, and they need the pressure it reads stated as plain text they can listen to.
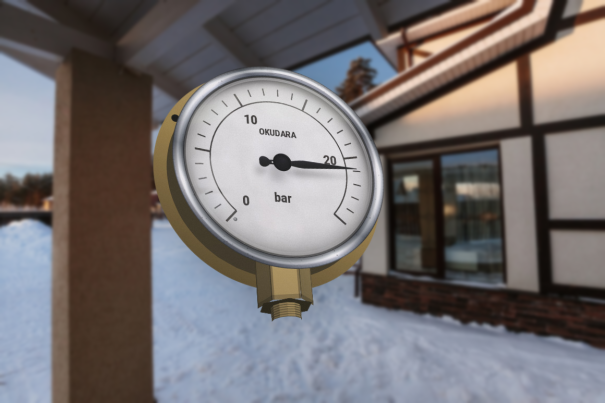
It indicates 21 bar
